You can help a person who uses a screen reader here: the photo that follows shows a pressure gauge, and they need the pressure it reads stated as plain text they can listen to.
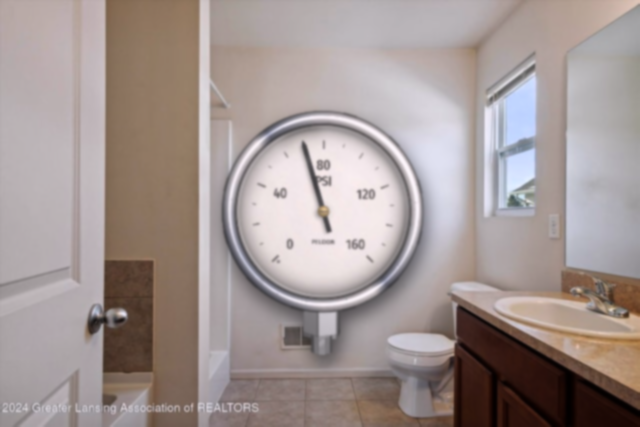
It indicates 70 psi
